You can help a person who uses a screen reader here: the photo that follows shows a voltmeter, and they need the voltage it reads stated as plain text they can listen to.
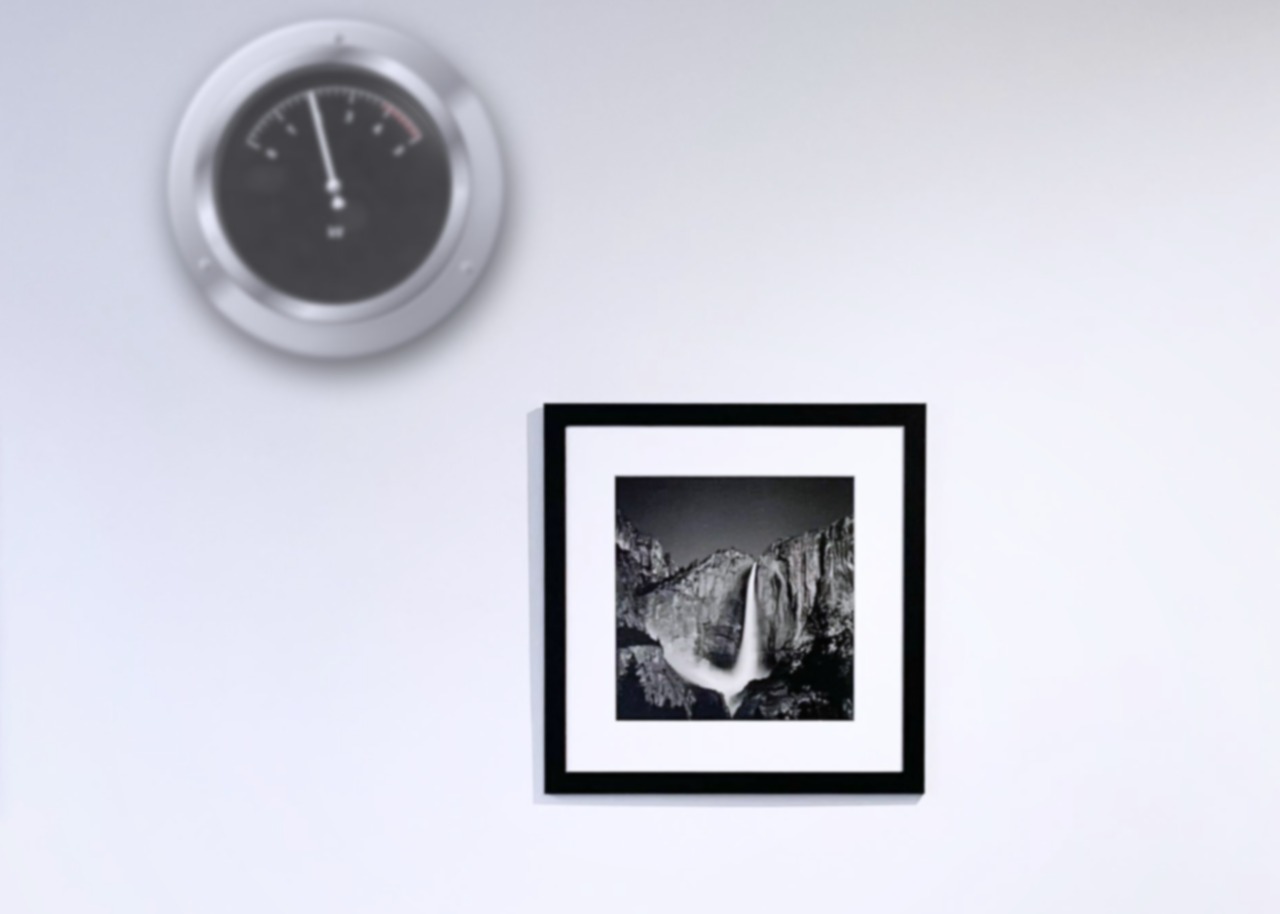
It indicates 2 kV
